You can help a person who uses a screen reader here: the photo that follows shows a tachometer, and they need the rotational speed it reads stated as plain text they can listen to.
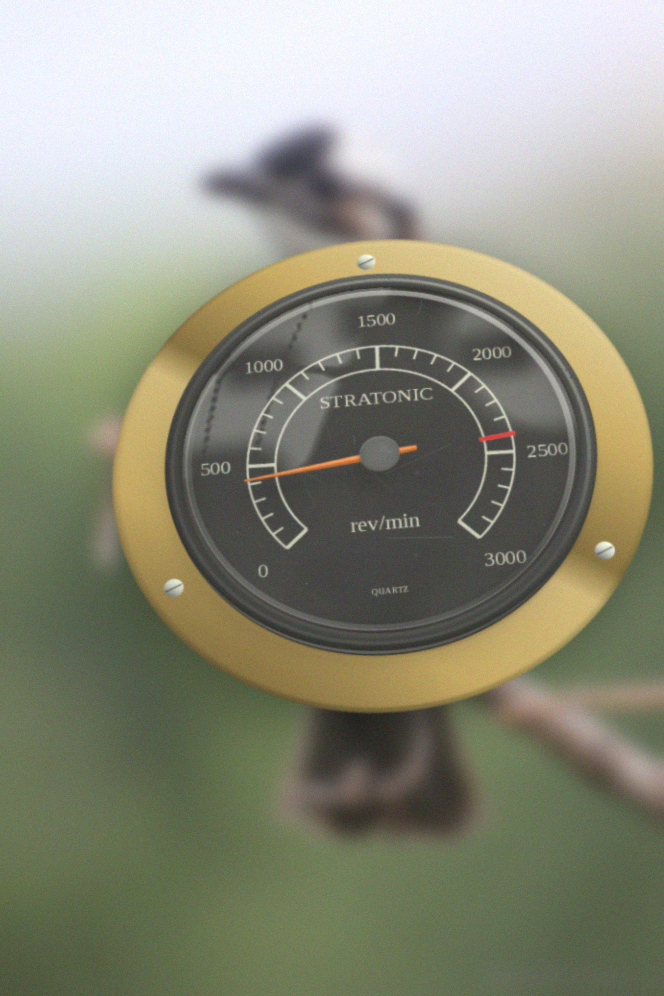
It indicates 400 rpm
